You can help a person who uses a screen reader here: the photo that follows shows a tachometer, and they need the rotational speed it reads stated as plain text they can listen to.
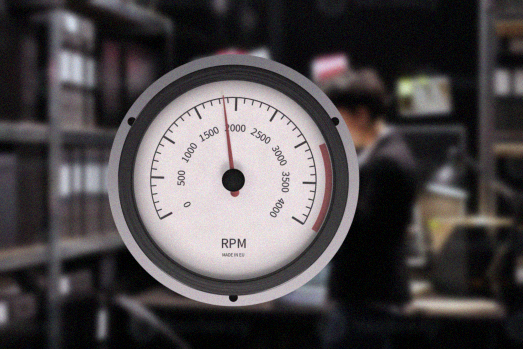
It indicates 1850 rpm
